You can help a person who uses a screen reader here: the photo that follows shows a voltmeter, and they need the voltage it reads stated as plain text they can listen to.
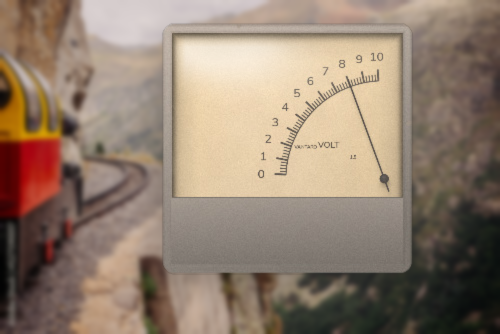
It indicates 8 V
